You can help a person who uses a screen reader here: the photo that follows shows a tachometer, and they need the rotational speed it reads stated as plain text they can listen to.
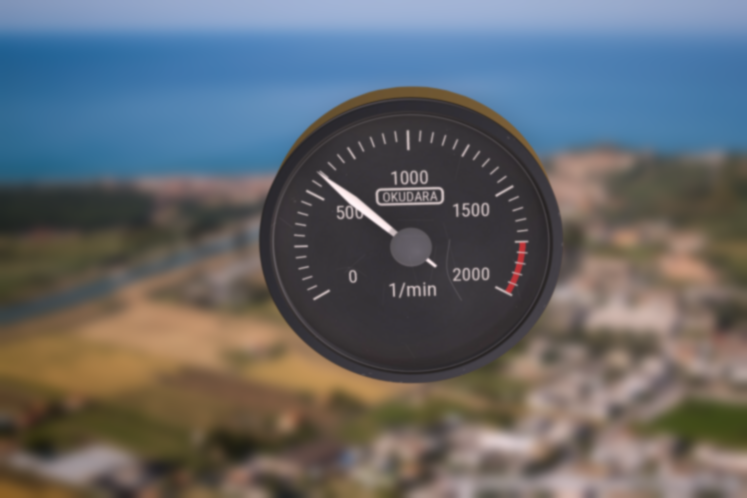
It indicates 600 rpm
